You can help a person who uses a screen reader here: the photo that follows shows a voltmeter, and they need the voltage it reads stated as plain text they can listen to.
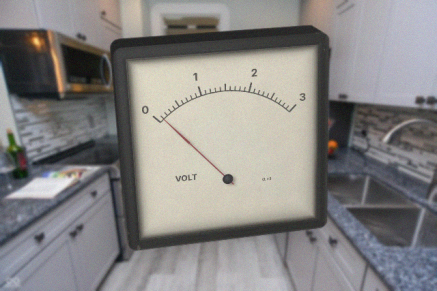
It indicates 0.1 V
